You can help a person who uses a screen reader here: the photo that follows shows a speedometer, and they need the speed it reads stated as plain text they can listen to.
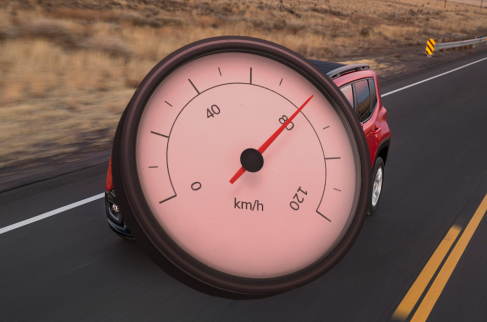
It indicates 80 km/h
